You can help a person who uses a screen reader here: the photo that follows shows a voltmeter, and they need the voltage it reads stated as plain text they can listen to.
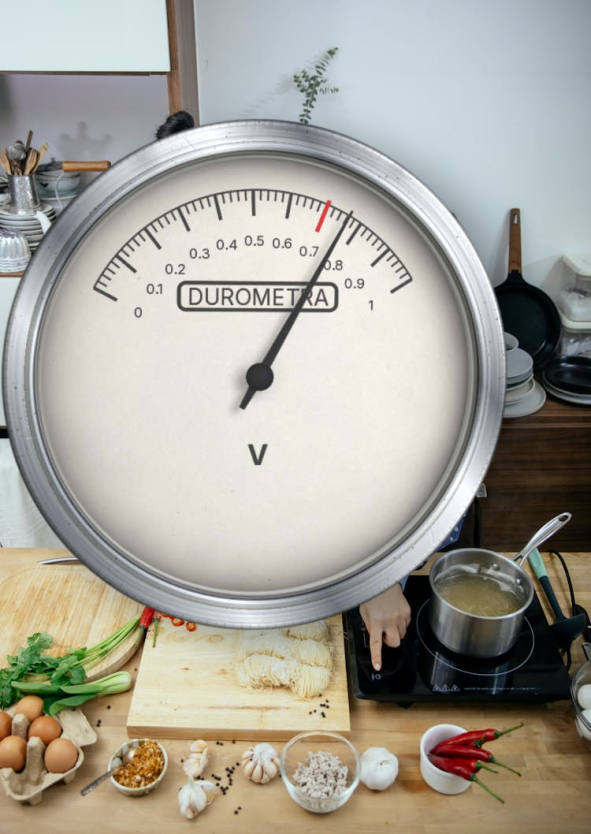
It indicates 0.76 V
